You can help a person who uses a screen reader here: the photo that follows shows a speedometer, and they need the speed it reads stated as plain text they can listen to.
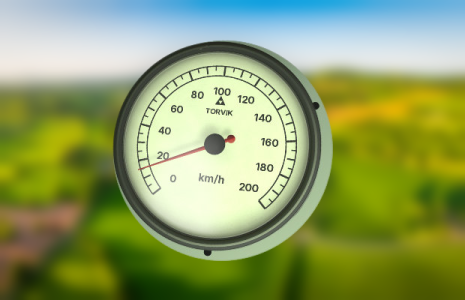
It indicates 15 km/h
